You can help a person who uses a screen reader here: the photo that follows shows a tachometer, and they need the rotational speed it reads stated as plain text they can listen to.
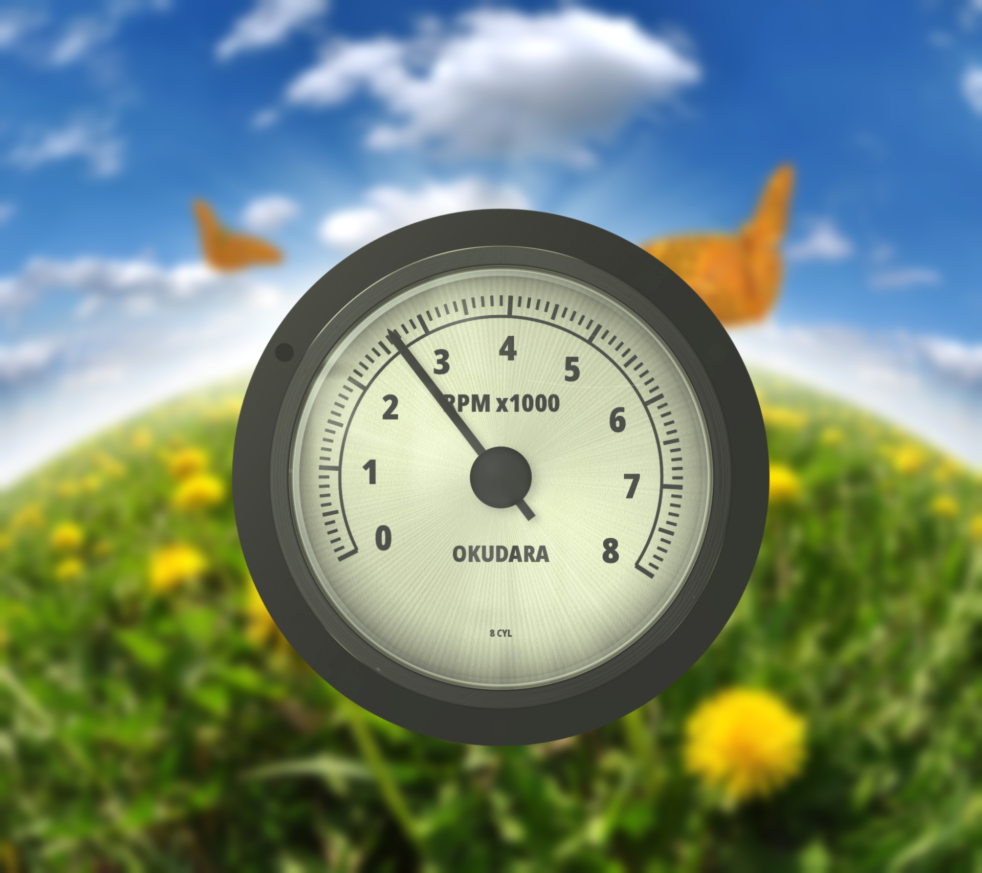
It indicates 2650 rpm
